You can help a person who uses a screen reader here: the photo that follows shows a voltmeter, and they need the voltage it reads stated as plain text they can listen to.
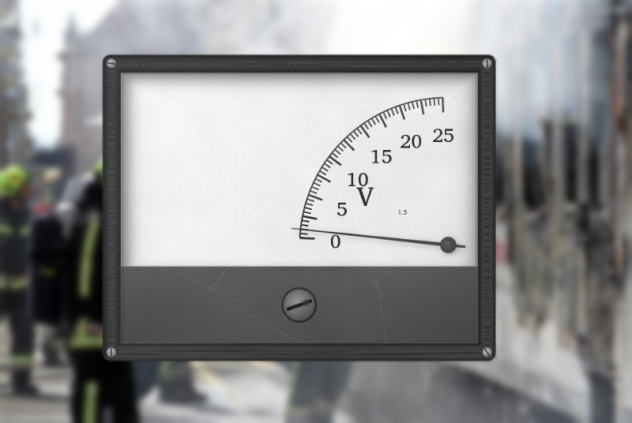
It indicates 1 V
